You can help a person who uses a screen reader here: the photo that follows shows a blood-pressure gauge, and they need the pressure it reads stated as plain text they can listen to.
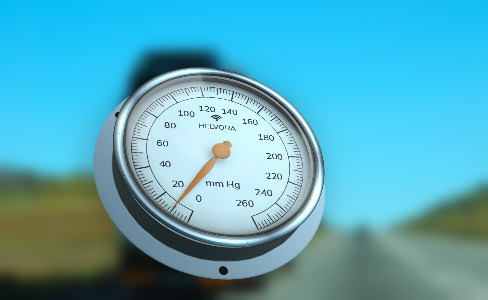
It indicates 10 mmHg
